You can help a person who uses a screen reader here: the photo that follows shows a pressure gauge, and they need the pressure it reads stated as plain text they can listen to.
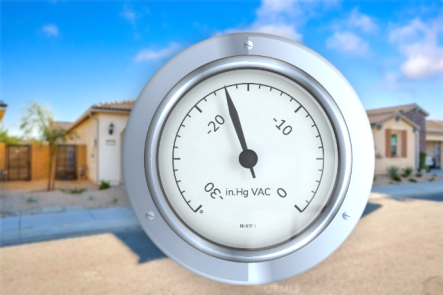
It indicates -17 inHg
